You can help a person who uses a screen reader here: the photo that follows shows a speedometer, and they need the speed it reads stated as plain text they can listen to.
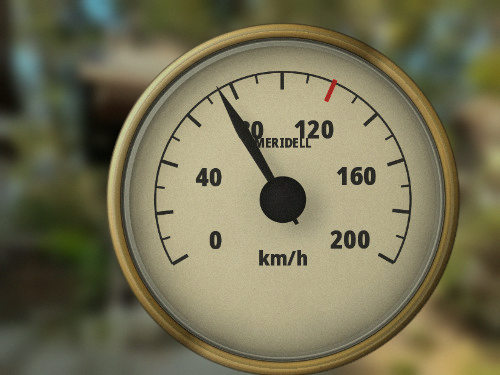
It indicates 75 km/h
